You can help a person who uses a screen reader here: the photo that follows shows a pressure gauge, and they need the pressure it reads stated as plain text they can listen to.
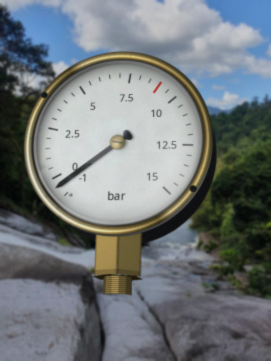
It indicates -0.5 bar
